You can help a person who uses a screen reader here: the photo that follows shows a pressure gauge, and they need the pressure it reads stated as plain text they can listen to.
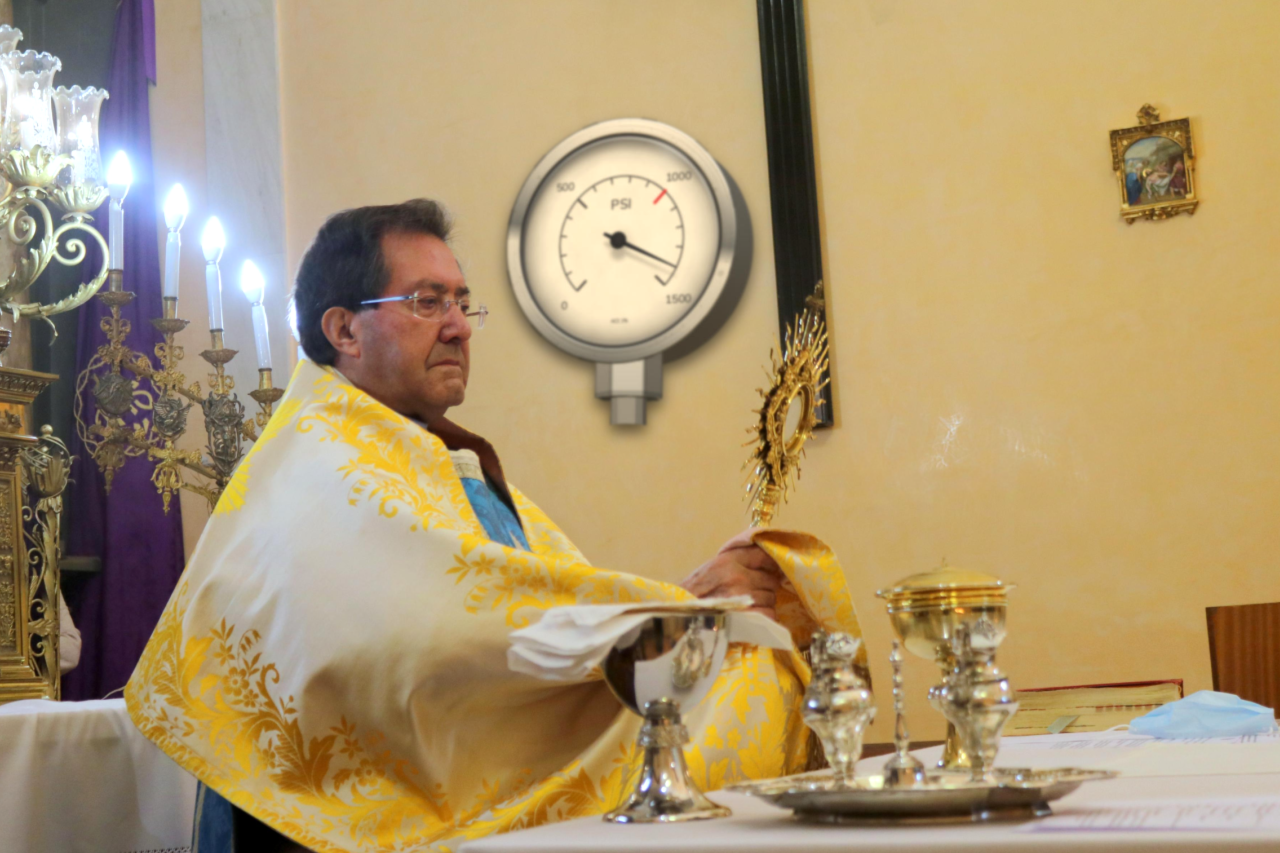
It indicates 1400 psi
